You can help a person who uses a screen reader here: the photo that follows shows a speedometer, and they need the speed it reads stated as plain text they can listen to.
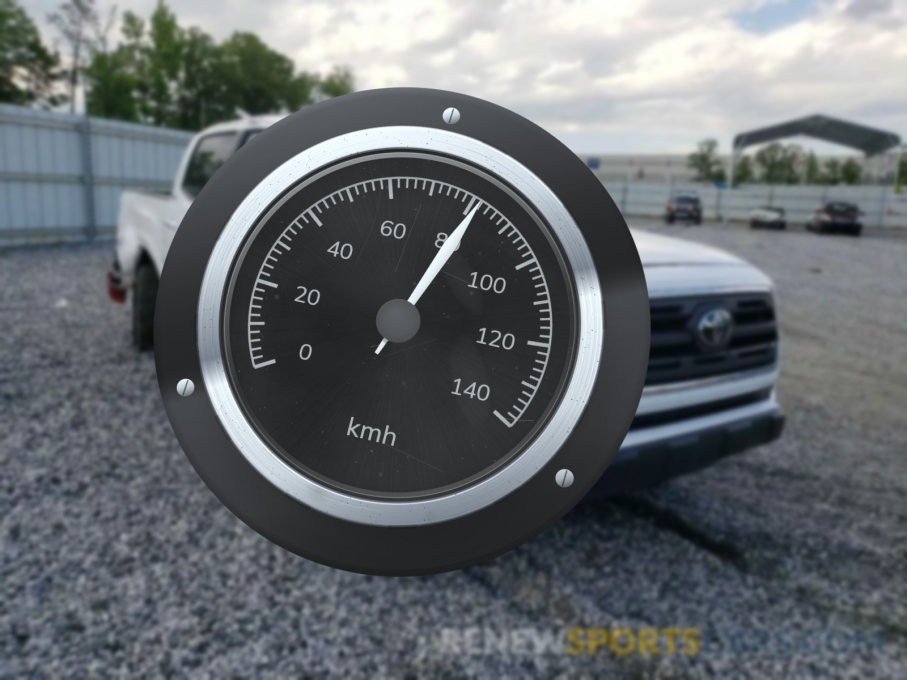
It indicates 82 km/h
